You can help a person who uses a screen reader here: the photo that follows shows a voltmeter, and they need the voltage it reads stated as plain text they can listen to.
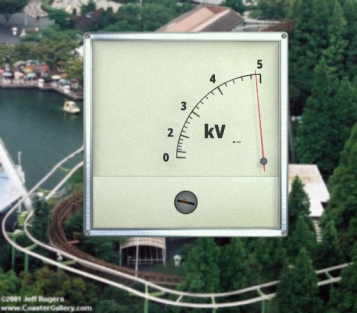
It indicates 4.9 kV
